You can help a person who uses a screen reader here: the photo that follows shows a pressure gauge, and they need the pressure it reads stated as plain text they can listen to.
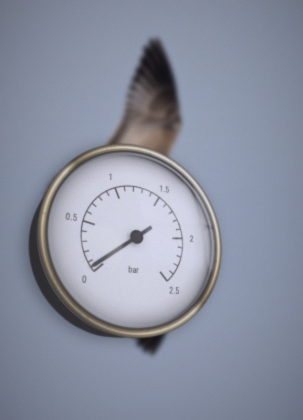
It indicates 0.05 bar
